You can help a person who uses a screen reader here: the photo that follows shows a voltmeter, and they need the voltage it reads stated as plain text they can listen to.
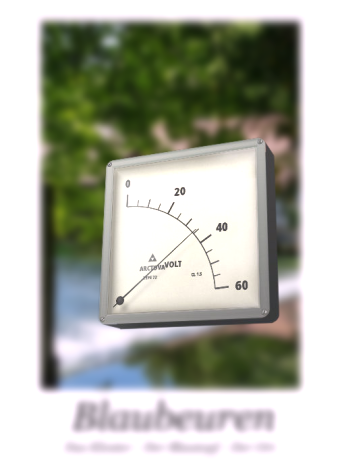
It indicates 35 V
